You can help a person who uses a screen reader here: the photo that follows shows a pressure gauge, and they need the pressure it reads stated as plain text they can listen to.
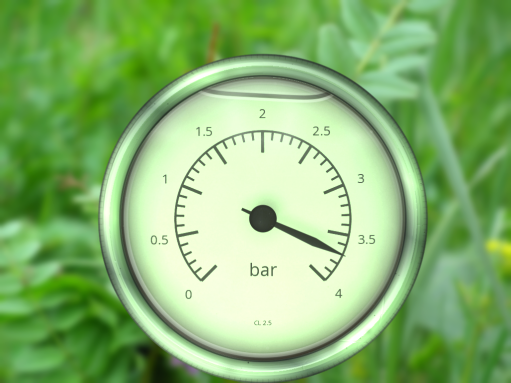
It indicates 3.7 bar
